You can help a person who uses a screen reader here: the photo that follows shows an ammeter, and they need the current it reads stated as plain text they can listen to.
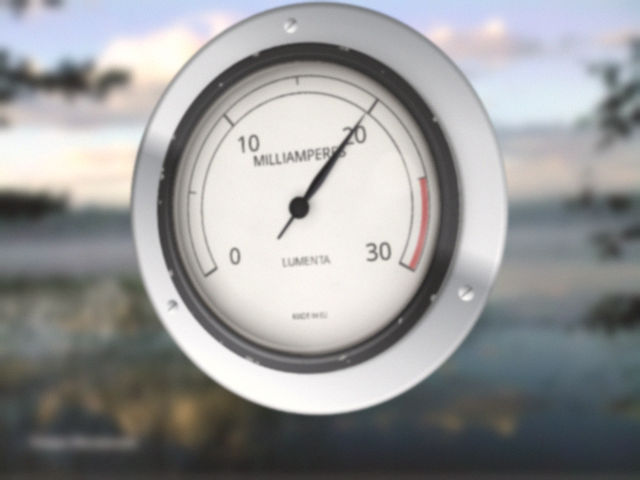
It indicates 20 mA
